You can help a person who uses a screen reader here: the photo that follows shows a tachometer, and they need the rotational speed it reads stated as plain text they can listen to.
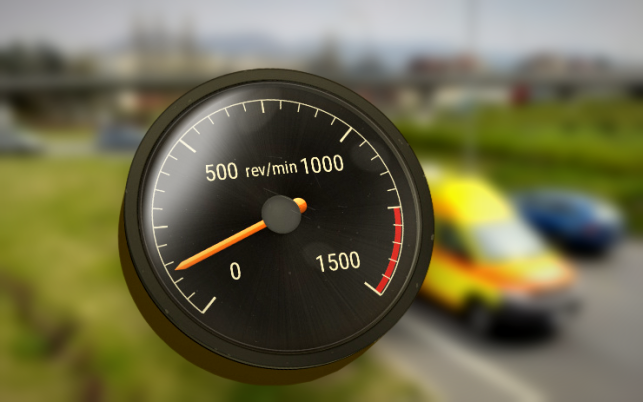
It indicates 125 rpm
